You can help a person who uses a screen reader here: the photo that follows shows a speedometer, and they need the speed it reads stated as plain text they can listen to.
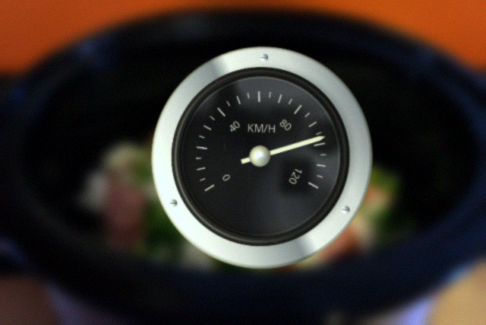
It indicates 97.5 km/h
